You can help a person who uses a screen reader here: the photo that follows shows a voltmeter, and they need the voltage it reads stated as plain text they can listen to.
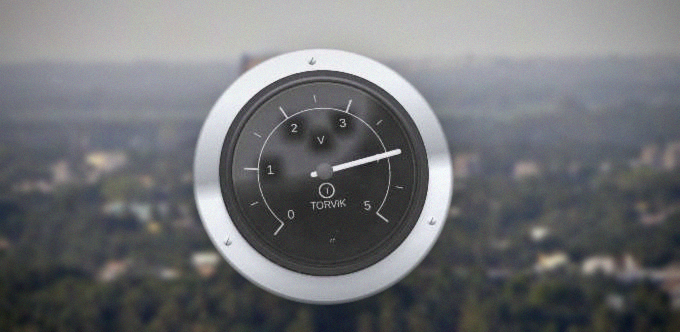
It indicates 4 V
